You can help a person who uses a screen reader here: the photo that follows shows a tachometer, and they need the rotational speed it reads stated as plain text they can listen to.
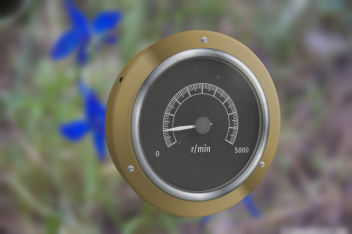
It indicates 500 rpm
